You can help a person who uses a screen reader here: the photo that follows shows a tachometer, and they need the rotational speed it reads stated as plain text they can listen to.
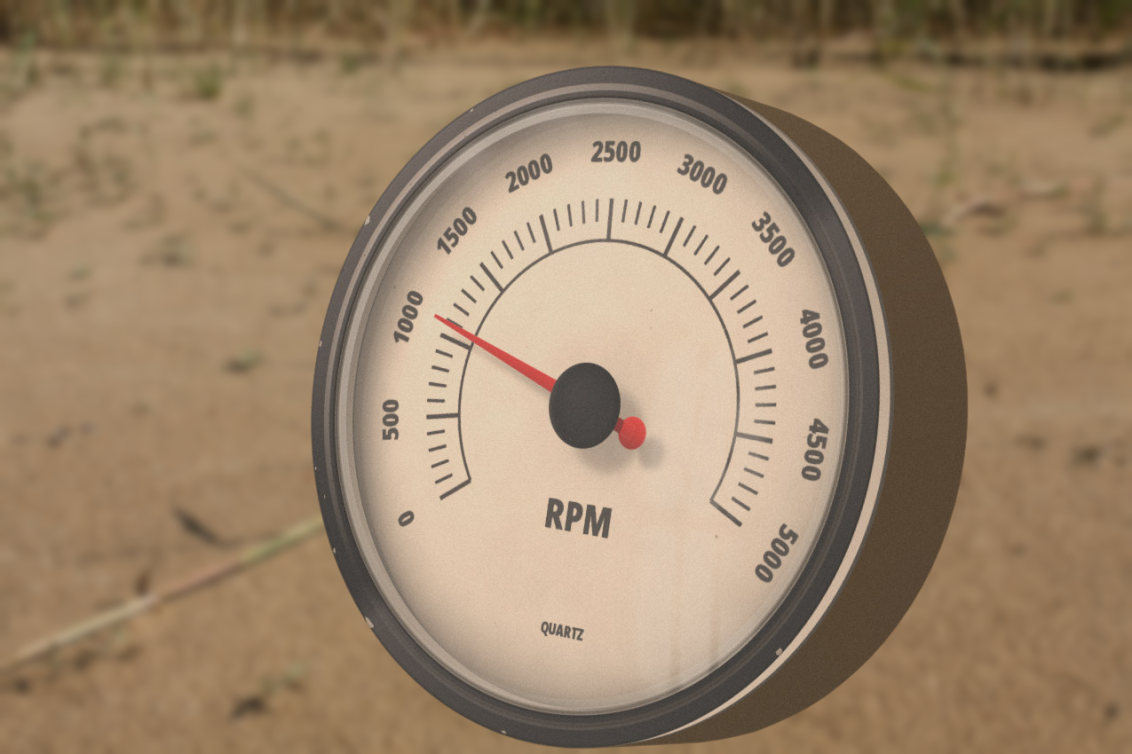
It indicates 1100 rpm
